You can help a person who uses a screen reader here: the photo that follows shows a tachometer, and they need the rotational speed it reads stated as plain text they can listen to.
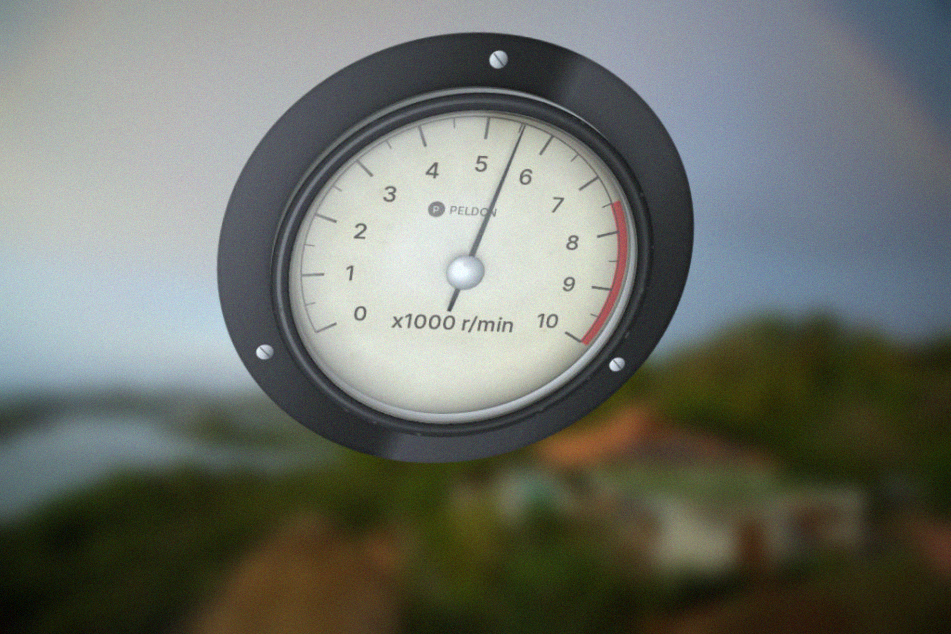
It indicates 5500 rpm
